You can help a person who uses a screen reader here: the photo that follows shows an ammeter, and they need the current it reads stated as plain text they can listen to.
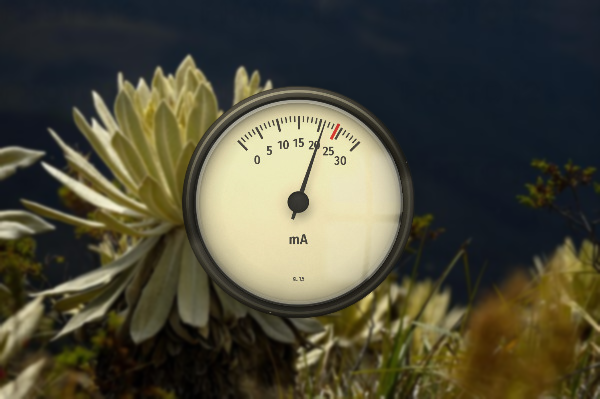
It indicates 21 mA
